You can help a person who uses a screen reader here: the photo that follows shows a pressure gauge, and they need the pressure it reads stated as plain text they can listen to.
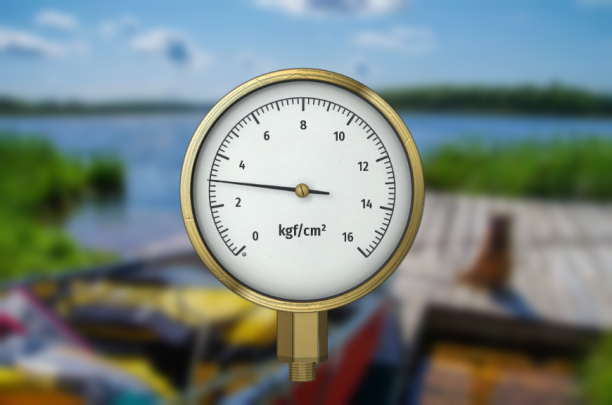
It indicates 3 kg/cm²
